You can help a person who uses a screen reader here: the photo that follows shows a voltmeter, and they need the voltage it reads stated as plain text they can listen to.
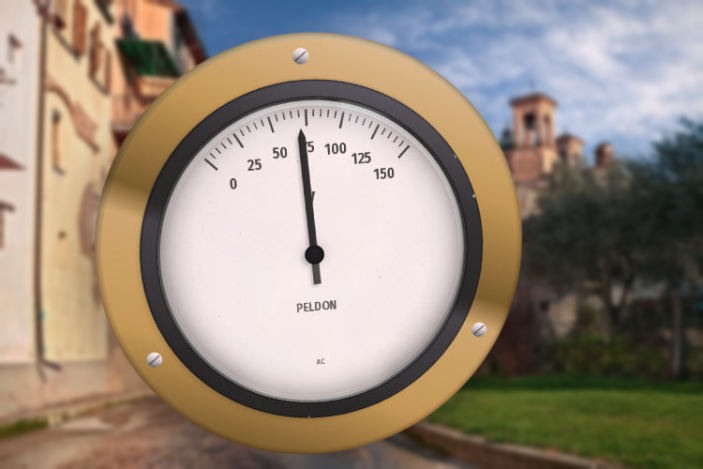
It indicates 70 V
